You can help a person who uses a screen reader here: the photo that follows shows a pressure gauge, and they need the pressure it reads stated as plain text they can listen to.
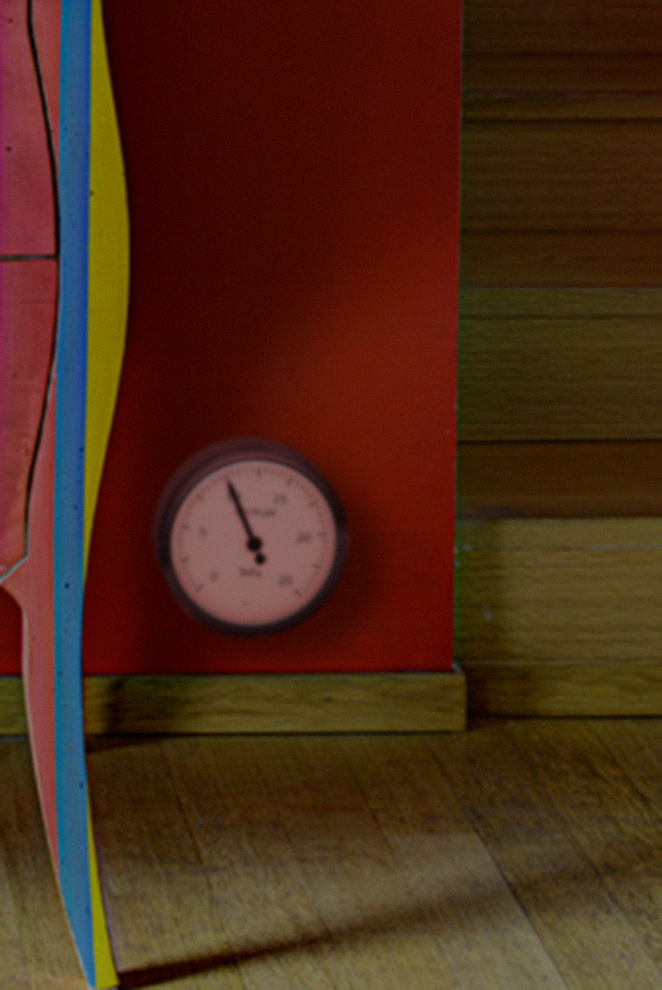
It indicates 10 MPa
